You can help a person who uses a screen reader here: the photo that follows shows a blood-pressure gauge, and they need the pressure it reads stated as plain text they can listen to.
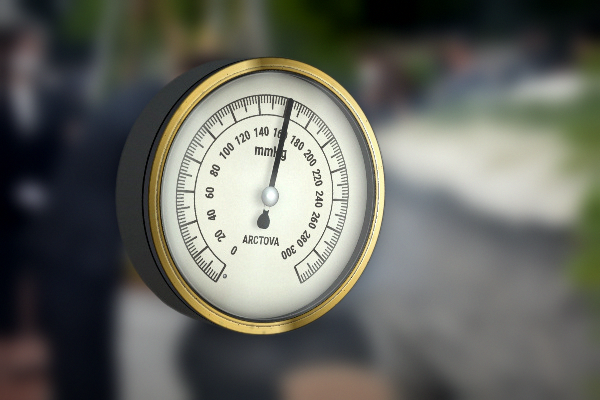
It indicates 160 mmHg
